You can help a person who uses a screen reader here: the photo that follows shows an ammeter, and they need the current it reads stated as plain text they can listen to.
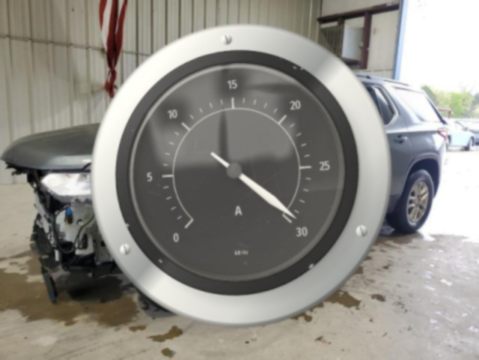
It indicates 29.5 A
